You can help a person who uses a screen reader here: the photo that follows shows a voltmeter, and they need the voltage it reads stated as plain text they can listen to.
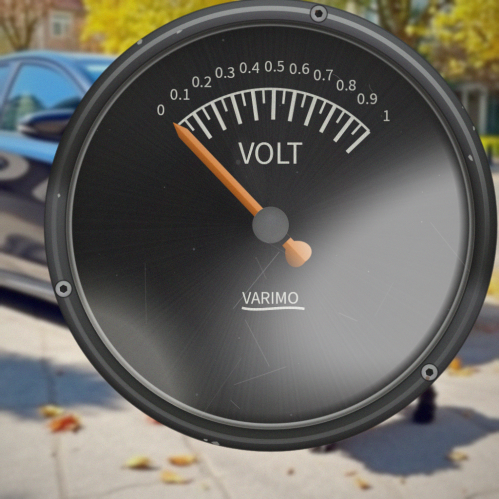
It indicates 0 V
